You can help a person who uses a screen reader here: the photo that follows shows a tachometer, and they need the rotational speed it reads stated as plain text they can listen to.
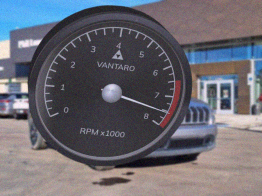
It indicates 7500 rpm
